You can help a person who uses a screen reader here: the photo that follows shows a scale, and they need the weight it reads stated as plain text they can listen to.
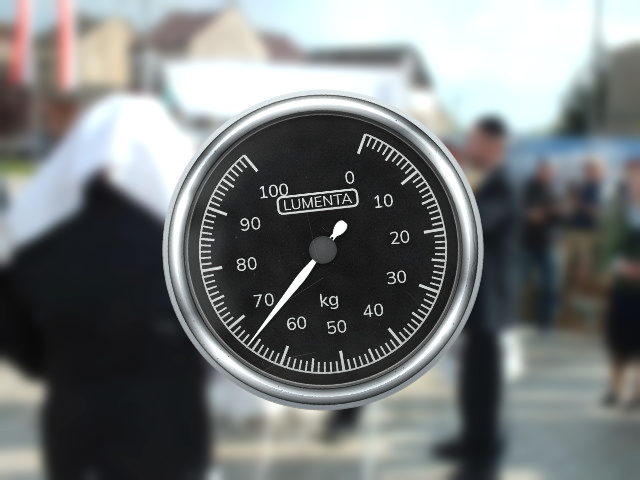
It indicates 66 kg
